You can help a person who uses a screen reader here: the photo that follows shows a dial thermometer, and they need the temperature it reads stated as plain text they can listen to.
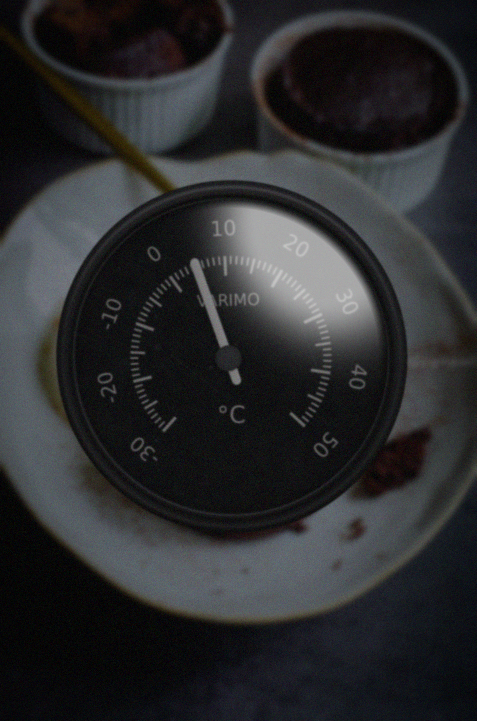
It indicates 5 °C
